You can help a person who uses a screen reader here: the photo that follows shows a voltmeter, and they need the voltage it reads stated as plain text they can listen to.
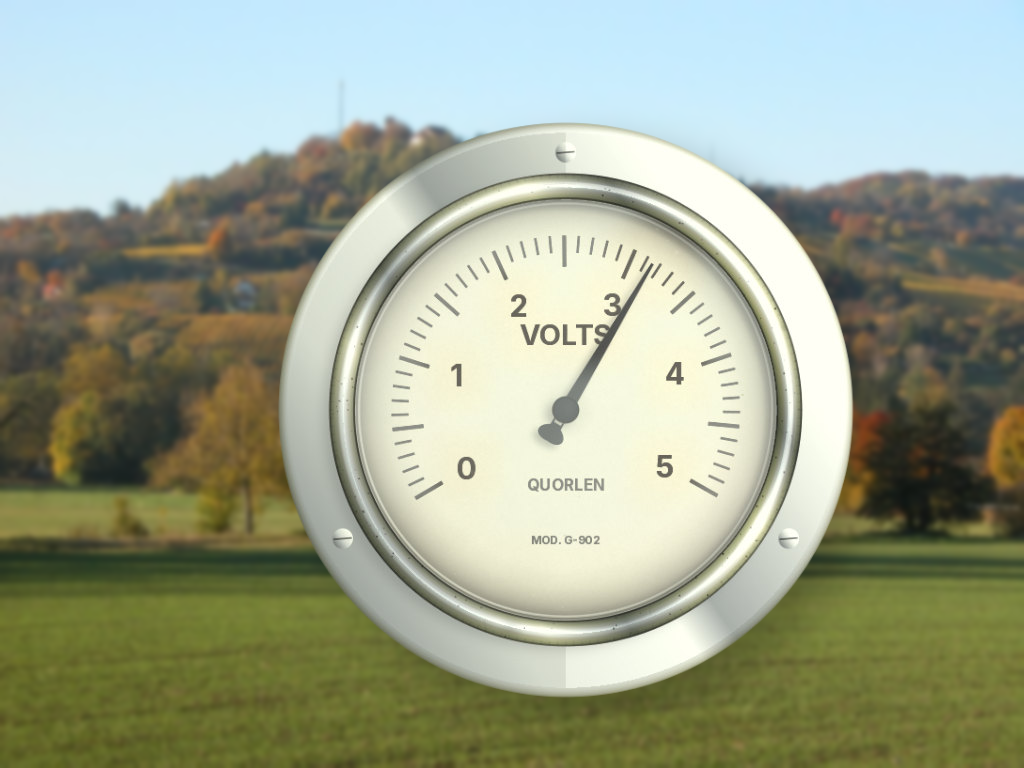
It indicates 3.15 V
